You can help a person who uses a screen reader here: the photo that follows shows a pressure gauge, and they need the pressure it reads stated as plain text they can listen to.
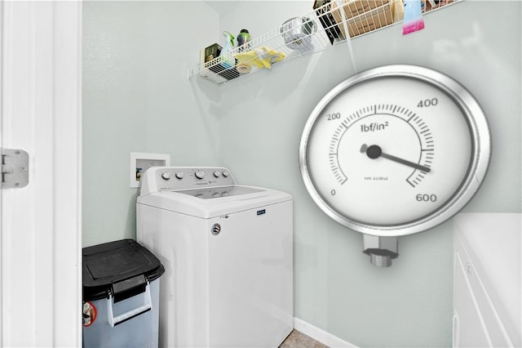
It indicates 550 psi
